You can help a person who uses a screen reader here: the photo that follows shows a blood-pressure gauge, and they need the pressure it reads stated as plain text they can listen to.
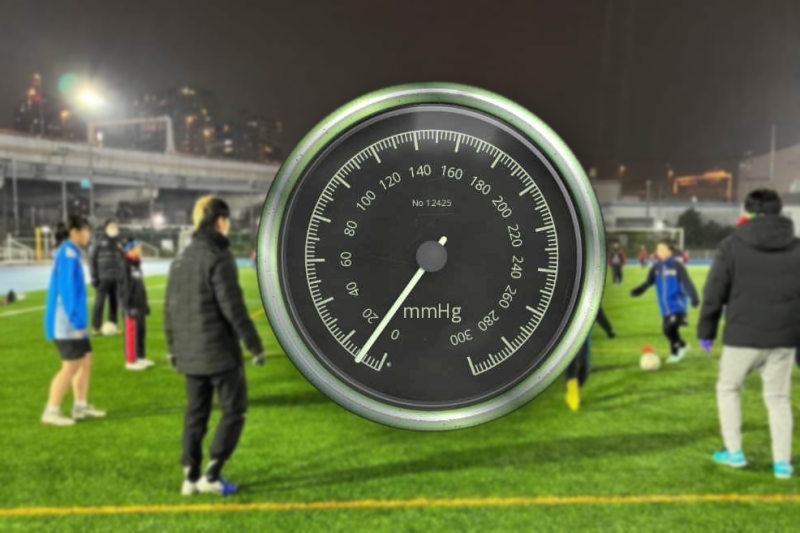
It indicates 10 mmHg
